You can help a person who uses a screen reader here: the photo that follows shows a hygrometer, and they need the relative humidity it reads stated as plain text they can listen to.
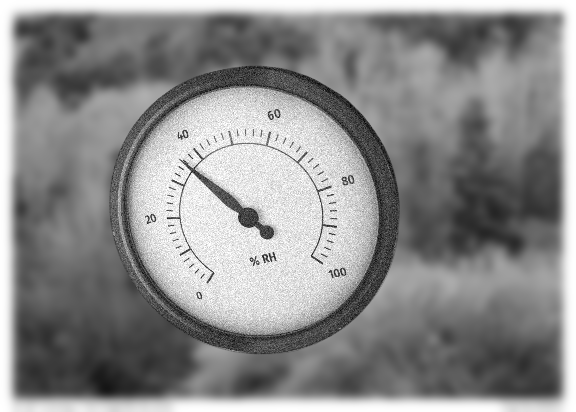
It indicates 36 %
